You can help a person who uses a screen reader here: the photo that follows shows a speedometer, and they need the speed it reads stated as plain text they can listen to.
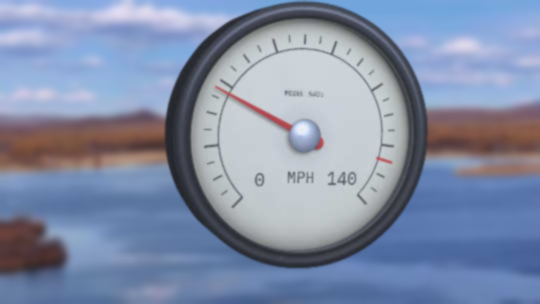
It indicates 37.5 mph
